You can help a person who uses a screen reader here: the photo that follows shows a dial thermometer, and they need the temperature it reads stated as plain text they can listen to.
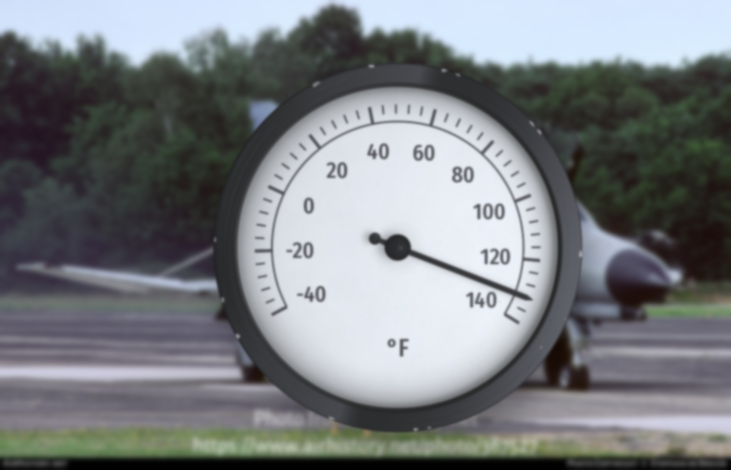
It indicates 132 °F
